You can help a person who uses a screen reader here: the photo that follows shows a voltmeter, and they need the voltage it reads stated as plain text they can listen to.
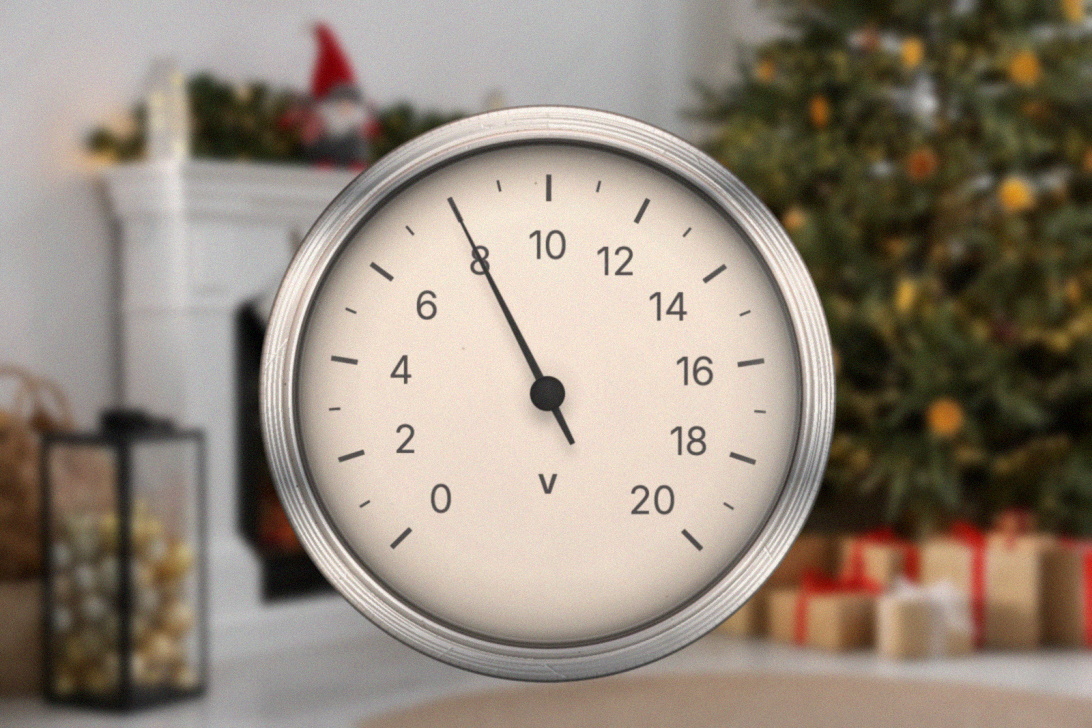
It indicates 8 V
